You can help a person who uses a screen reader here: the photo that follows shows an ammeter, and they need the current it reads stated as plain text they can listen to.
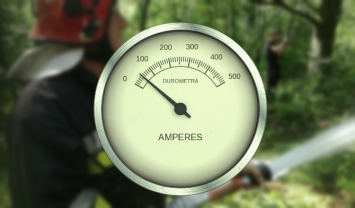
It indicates 50 A
